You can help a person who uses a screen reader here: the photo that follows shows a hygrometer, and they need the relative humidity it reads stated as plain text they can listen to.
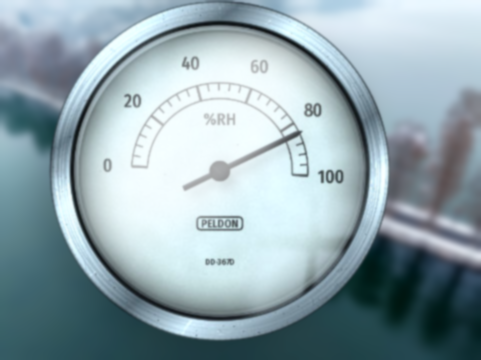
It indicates 84 %
